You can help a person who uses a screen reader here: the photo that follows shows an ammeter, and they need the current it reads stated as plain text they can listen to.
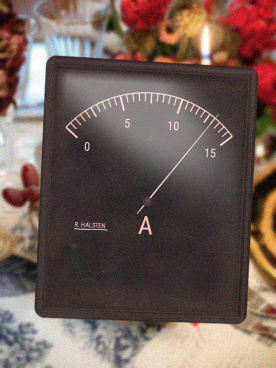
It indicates 13 A
